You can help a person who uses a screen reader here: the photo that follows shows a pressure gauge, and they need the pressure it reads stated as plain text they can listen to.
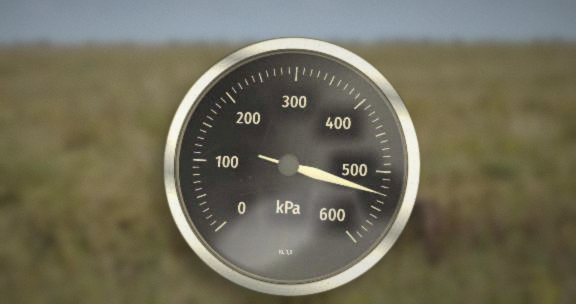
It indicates 530 kPa
